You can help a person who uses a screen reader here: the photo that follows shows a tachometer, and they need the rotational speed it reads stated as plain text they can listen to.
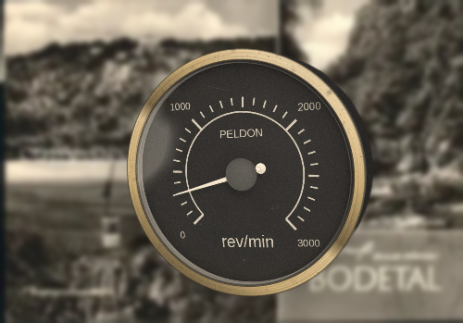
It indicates 300 rpm
